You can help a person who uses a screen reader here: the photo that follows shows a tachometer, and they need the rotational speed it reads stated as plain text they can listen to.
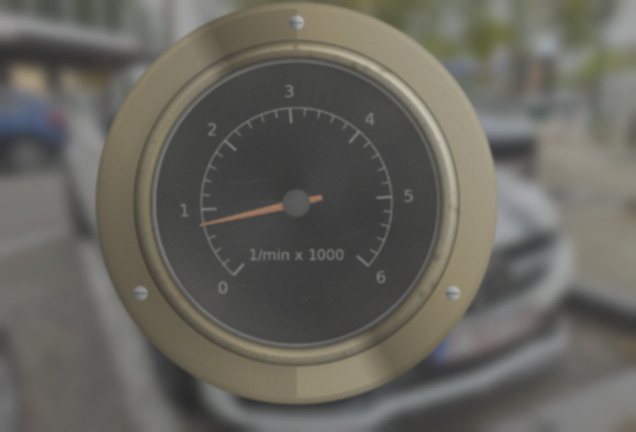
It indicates 800 rpm
